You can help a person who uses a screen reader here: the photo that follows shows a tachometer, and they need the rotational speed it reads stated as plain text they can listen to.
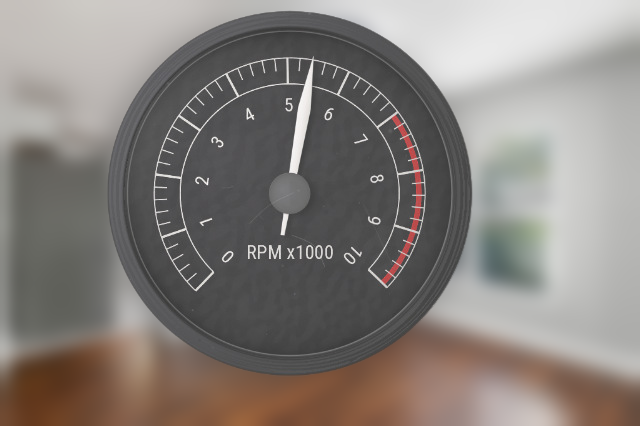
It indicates 5400 rpm
